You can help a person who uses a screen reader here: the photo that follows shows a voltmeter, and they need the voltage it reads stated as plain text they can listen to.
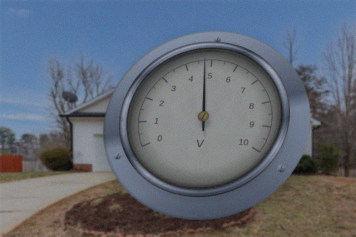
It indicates 4.75 V
